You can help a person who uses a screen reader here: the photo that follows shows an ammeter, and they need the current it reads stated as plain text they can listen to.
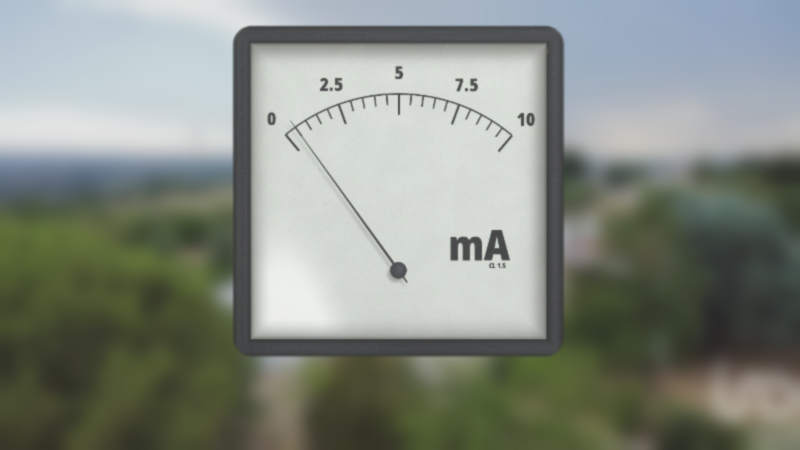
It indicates 0.5 mA
